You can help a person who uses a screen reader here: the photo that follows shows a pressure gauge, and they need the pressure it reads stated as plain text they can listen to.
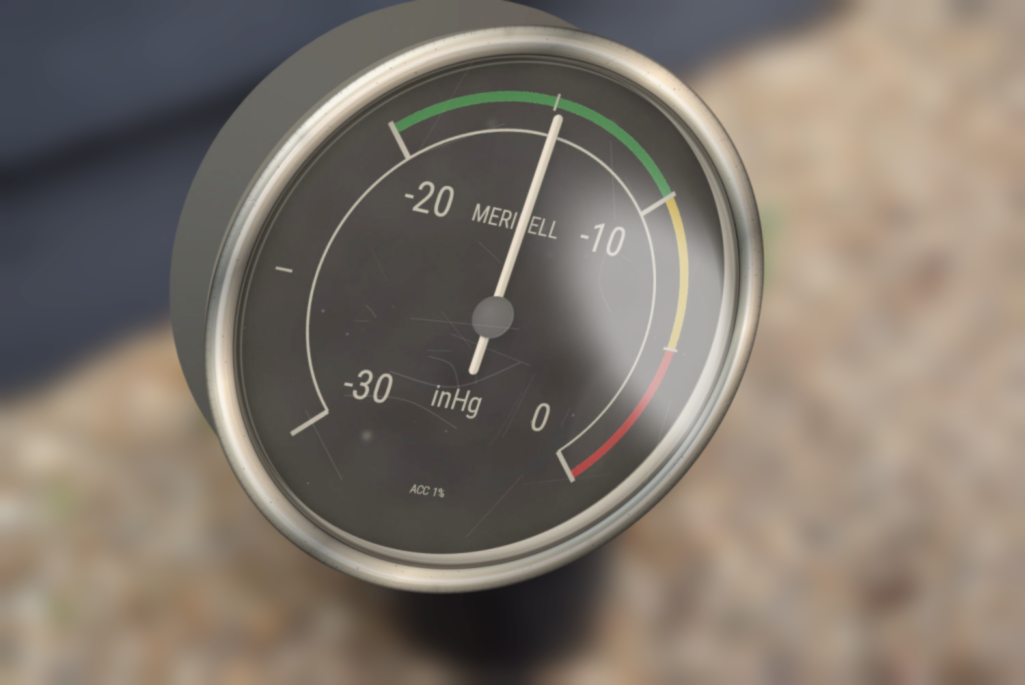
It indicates -15 inHg
